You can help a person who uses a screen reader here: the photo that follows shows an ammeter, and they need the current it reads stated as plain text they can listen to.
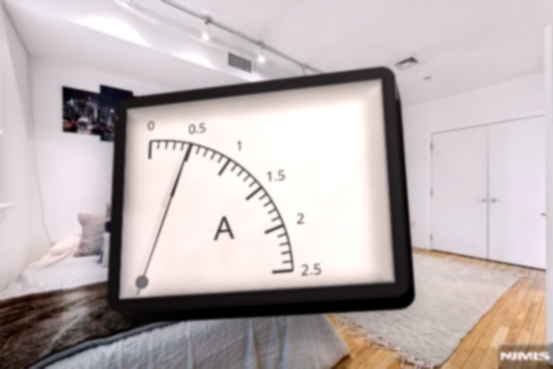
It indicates 0.5 A
